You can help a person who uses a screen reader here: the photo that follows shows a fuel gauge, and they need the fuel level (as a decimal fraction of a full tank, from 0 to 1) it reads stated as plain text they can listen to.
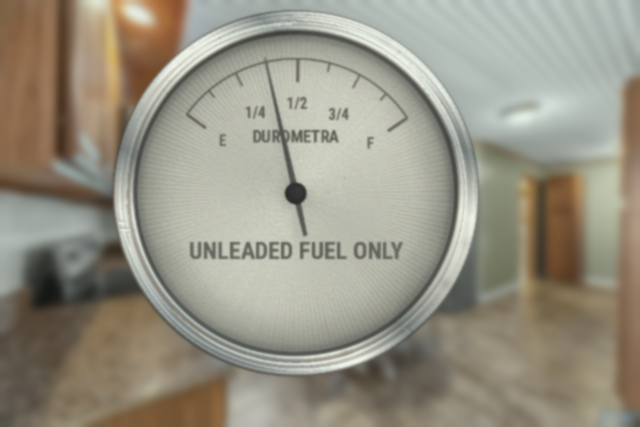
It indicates 0.375
